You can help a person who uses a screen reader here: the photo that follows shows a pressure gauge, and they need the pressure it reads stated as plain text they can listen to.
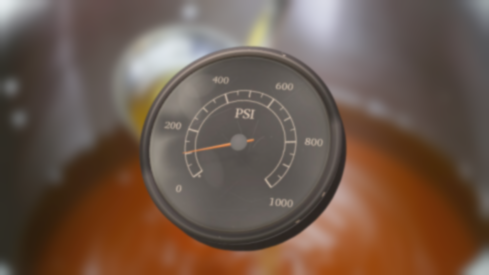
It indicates 100 psi
